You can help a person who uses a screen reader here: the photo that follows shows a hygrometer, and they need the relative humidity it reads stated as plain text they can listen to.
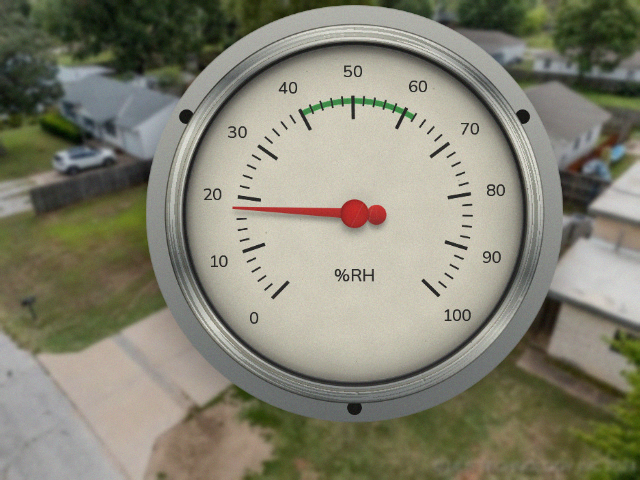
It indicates 18 %
